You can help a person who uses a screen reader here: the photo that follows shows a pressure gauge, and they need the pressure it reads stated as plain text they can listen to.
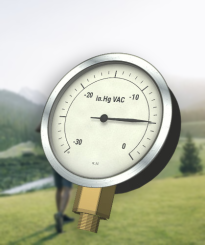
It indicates -5 inHg
